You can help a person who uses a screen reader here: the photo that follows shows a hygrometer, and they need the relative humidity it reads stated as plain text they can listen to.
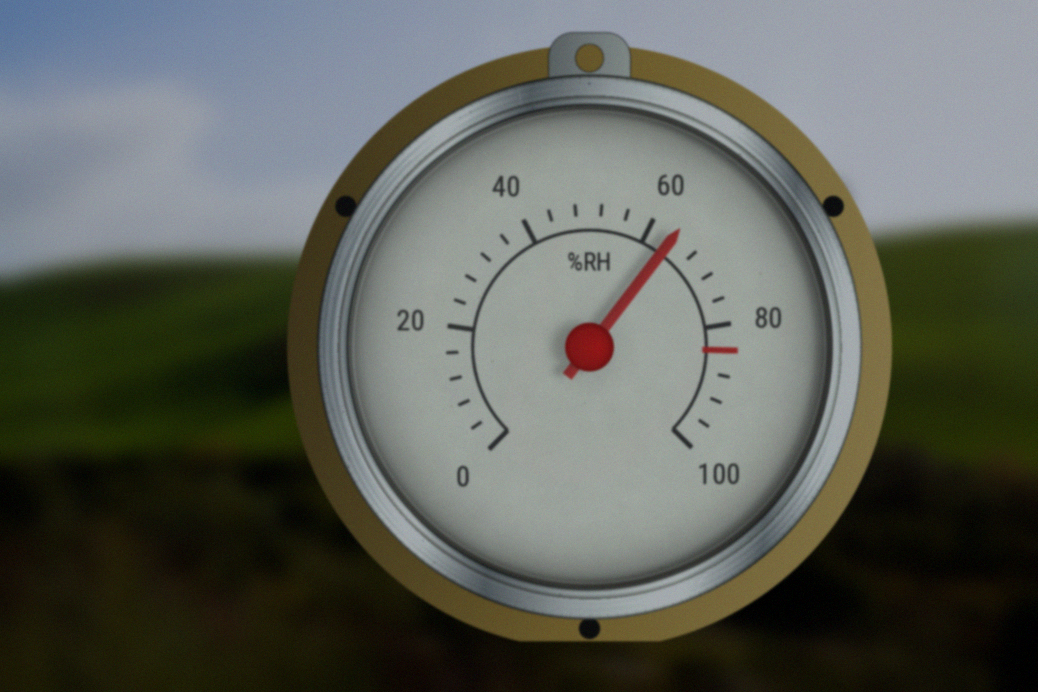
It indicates 64 %
